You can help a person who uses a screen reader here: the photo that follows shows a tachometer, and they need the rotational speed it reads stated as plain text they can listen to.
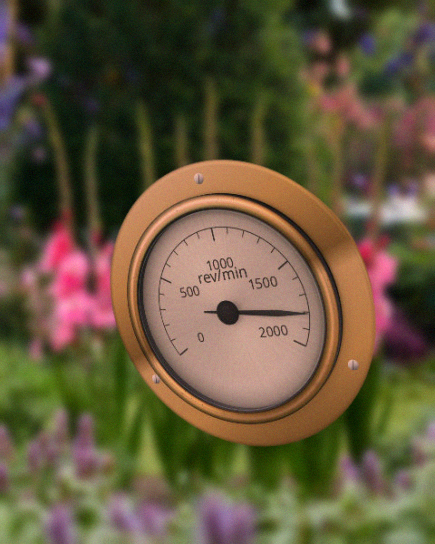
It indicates 1800 rpm
